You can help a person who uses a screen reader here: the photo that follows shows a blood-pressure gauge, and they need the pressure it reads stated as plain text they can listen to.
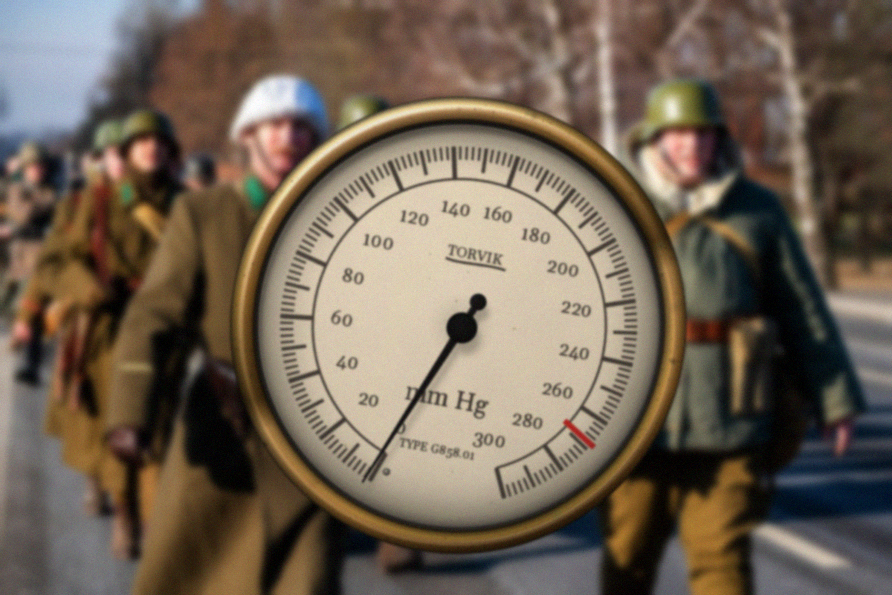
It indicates 2 mmHg
